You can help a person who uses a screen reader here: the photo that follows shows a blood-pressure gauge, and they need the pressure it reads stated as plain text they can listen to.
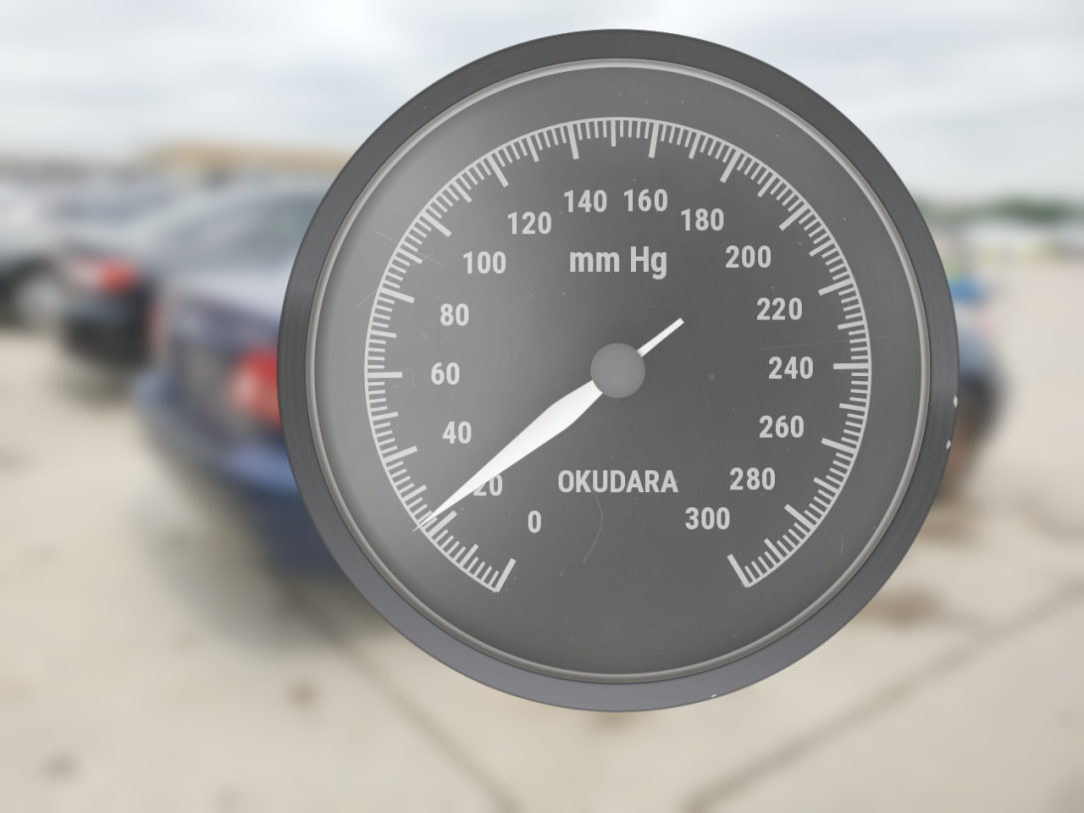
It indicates 23 mmHg
